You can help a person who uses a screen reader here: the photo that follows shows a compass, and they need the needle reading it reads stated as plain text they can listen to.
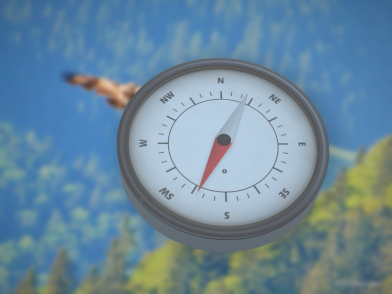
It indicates 205 °
